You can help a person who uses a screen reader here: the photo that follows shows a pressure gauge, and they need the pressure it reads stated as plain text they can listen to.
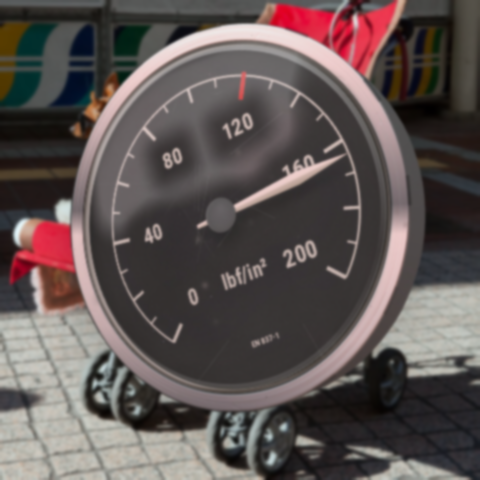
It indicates 165 psi
